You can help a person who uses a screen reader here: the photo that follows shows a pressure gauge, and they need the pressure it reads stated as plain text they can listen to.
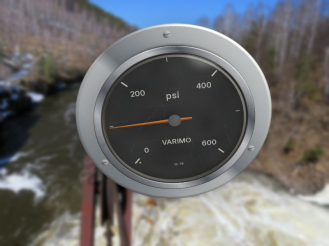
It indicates 100 psi
